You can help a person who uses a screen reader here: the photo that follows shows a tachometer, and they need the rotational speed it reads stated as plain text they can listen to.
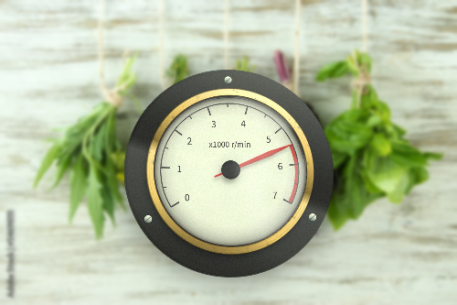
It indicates 5500 rpm
